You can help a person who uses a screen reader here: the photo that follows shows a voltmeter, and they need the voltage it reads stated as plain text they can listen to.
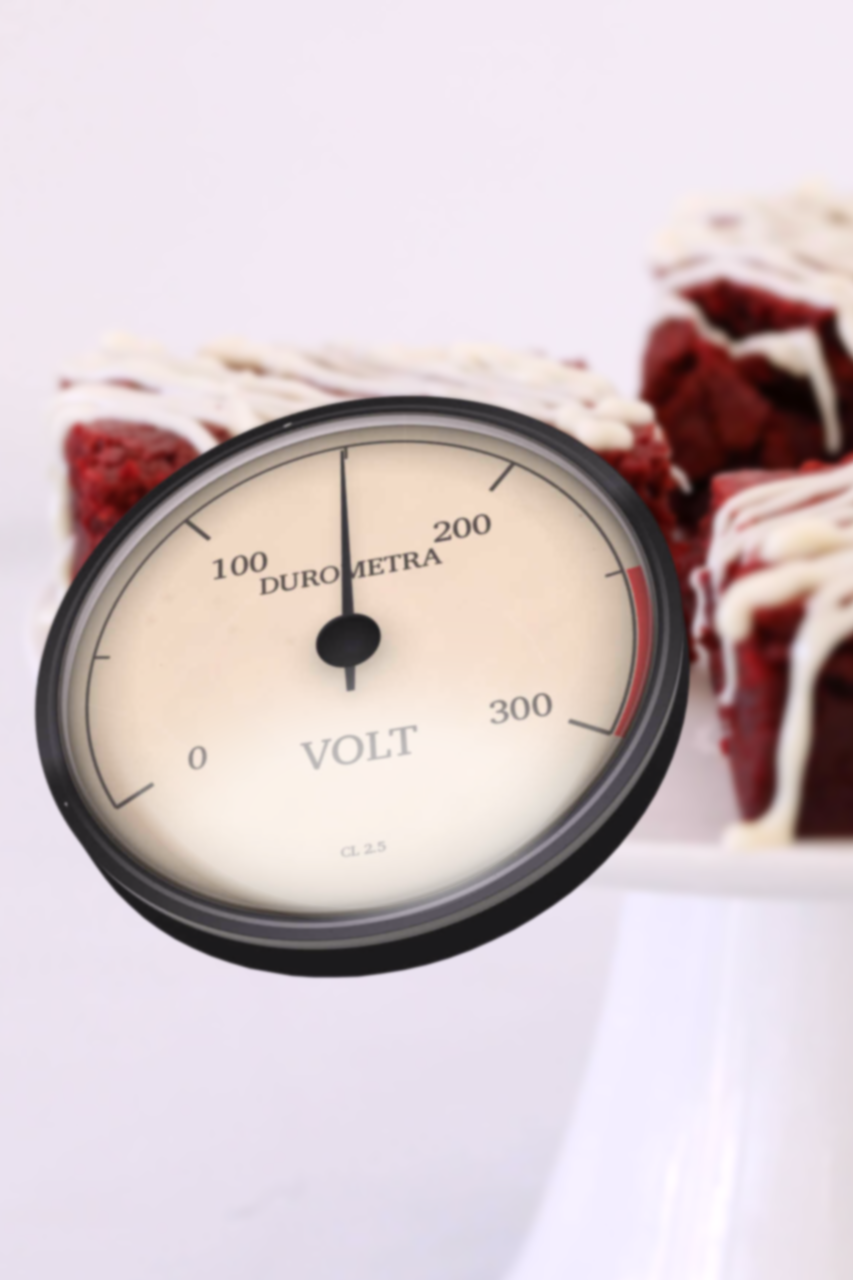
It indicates 150 V
